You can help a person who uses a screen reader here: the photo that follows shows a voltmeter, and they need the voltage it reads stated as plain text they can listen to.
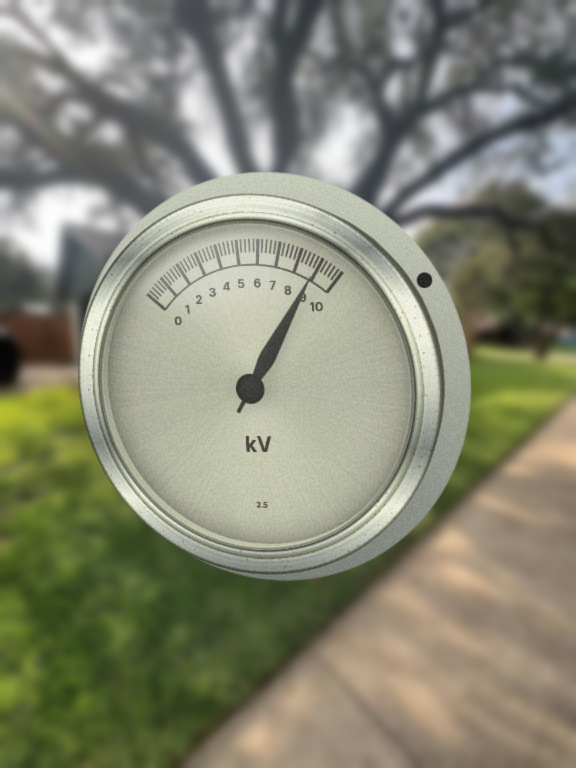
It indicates 9 kV
